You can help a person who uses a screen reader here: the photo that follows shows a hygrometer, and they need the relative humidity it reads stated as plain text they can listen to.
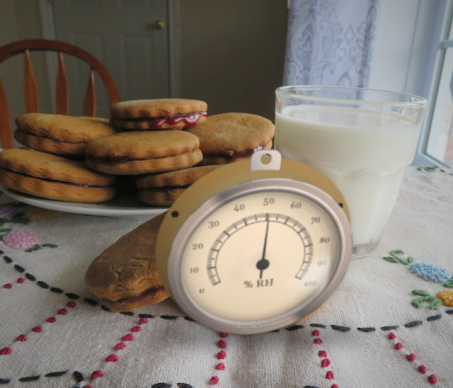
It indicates 50 %
